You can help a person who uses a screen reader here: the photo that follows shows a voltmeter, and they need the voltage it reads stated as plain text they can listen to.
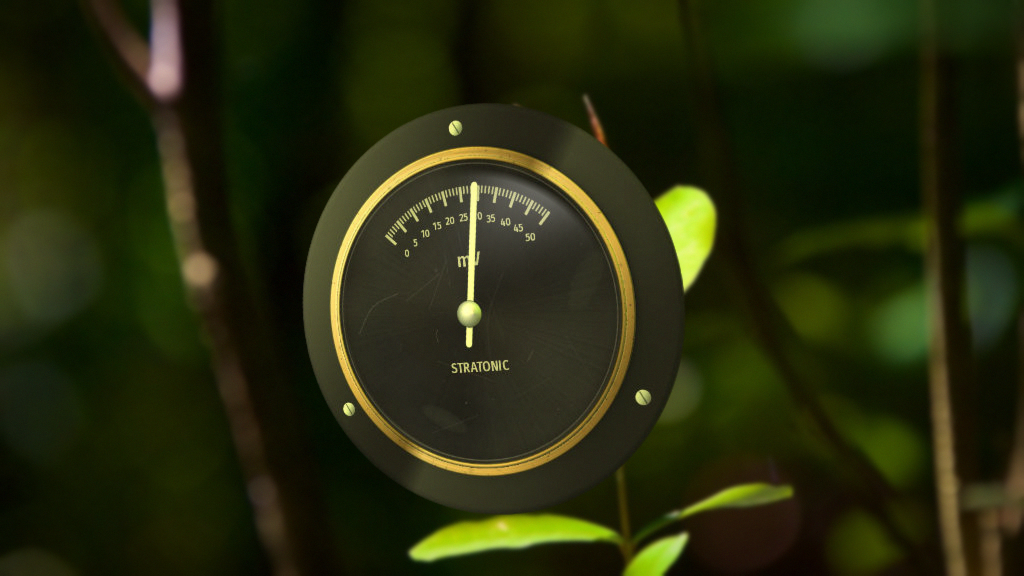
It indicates 30 mV
